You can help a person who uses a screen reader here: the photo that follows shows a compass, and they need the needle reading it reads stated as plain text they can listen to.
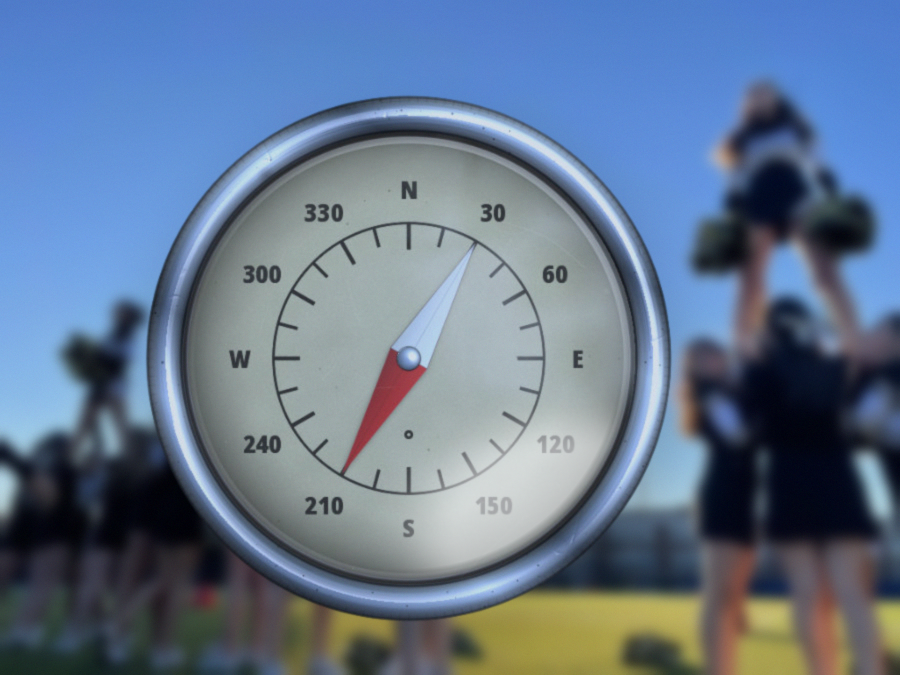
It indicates 210 °
